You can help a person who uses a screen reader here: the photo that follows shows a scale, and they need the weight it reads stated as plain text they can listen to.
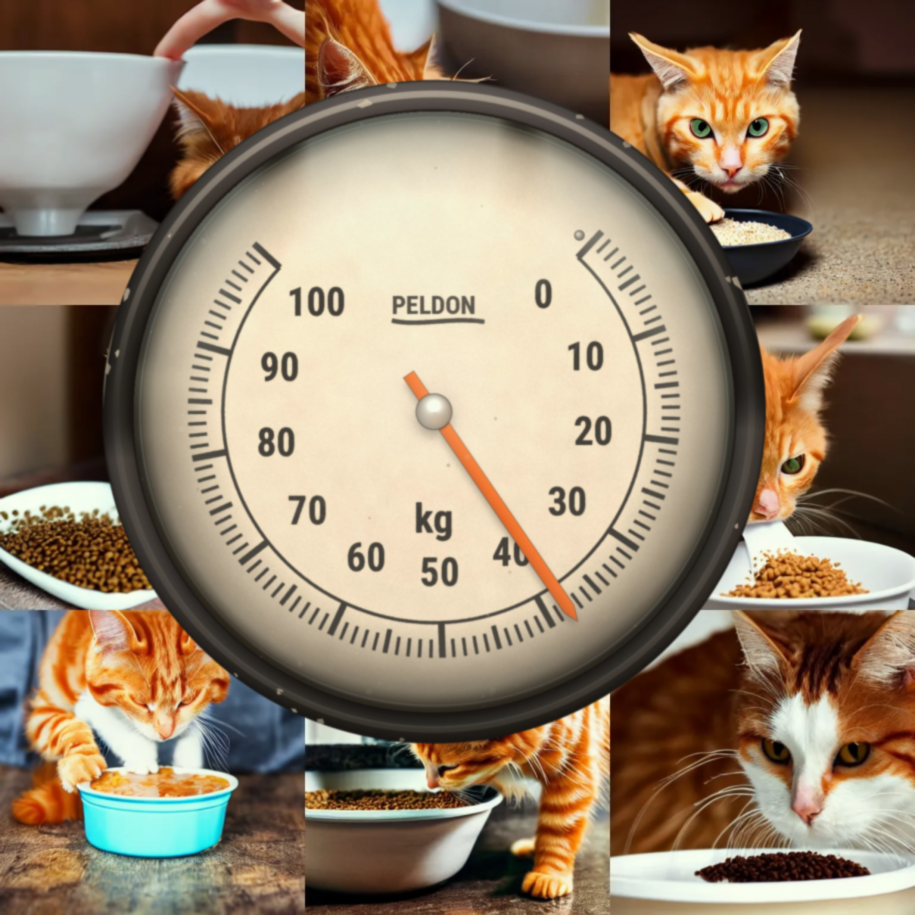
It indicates 38 kg
